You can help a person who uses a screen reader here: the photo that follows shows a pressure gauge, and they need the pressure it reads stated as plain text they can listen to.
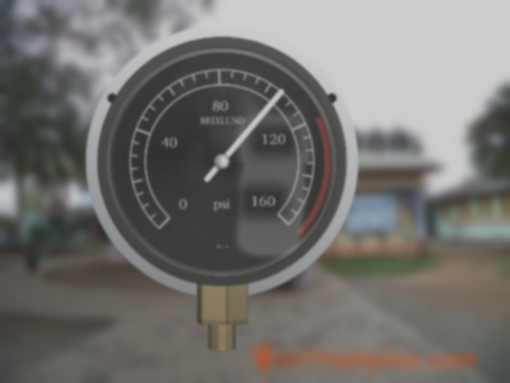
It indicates 105 psi
